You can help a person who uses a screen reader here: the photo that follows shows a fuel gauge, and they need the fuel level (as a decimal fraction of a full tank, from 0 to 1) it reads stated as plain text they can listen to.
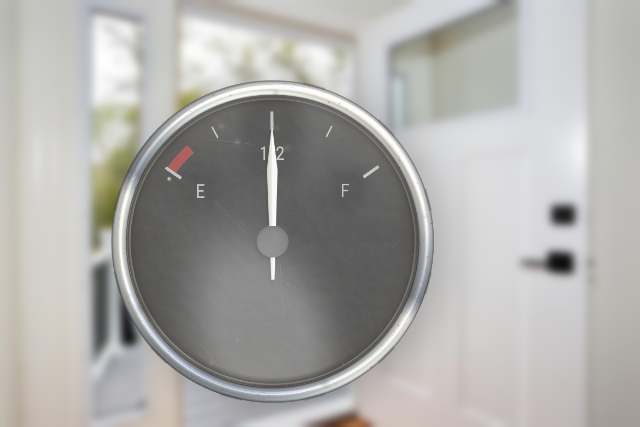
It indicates 0.5
